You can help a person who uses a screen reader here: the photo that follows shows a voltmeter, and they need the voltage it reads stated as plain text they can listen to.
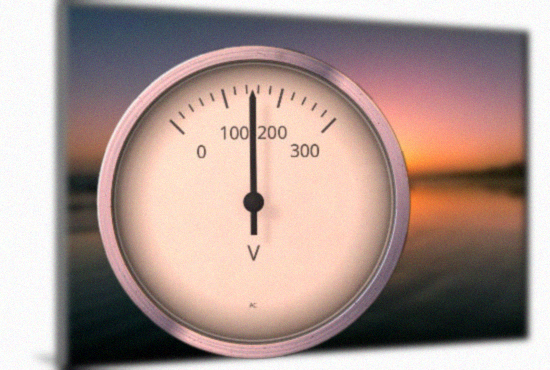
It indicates 150 V
